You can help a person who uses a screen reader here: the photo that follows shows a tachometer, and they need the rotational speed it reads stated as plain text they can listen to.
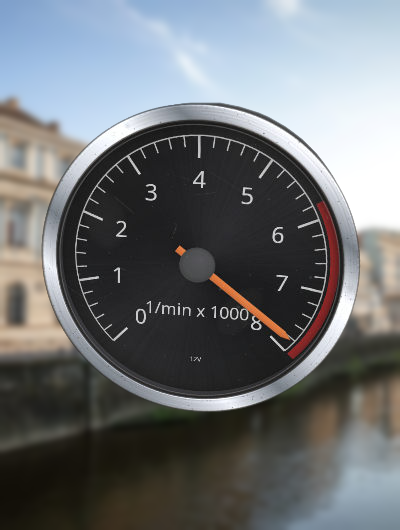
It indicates 7800 rpm
